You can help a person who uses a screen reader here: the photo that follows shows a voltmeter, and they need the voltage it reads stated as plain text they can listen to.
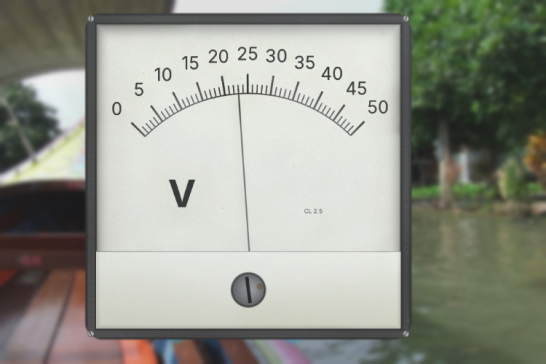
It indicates 23 V
